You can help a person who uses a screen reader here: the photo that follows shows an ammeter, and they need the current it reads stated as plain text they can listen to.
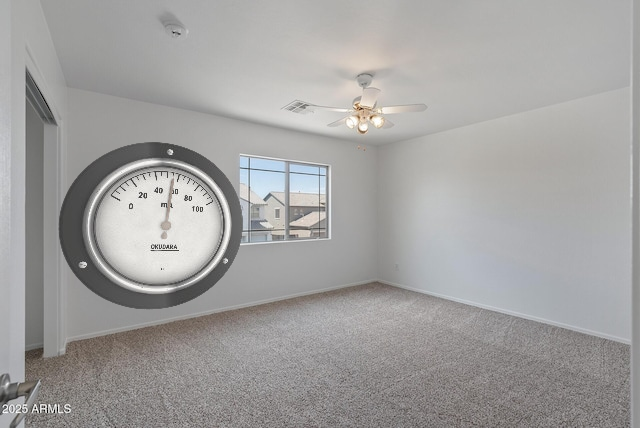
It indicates 55 mA
